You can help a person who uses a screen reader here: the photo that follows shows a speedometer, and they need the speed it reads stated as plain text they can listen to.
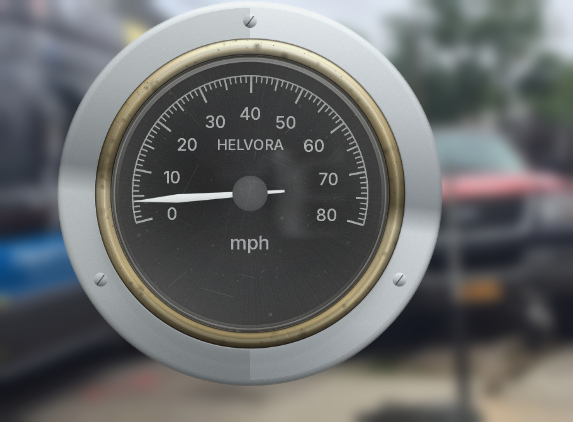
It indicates 4 mph
